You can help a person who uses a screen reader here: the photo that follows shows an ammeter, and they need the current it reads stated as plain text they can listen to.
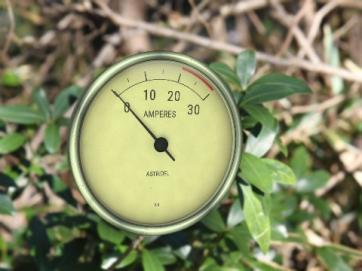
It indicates 0 A
